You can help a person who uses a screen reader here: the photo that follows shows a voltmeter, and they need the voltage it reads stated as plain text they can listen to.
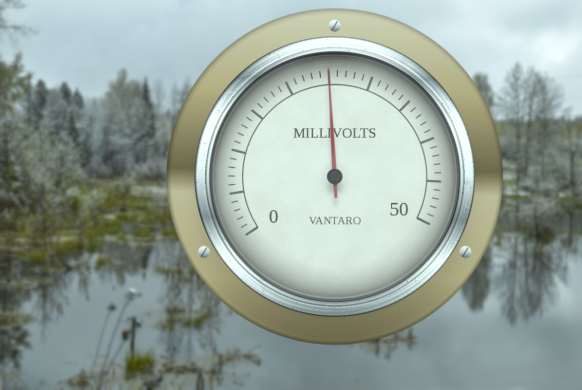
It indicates 25 mV
